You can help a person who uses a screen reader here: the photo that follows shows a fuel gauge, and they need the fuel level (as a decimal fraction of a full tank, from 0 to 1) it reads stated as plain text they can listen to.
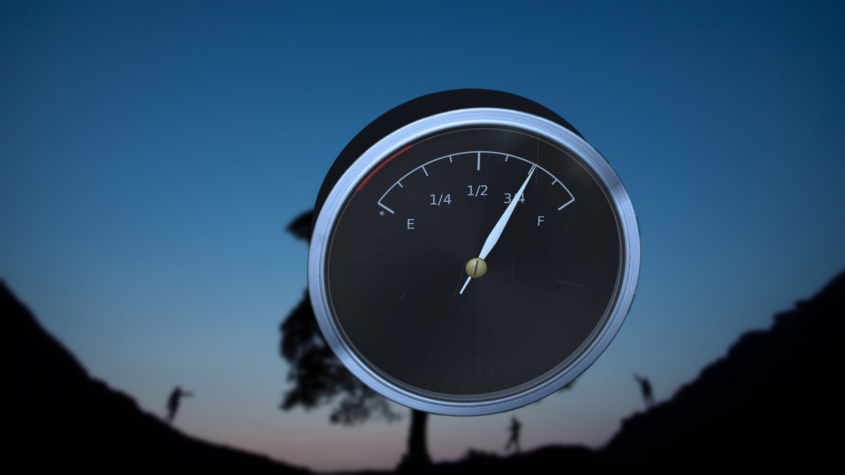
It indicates 0.75
